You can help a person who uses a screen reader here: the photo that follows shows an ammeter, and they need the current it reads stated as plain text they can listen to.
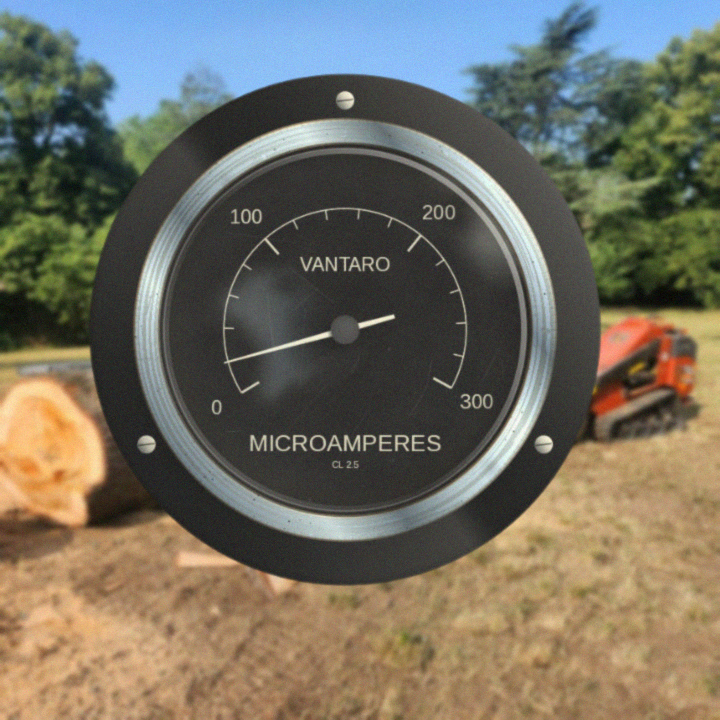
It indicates 20 µA
